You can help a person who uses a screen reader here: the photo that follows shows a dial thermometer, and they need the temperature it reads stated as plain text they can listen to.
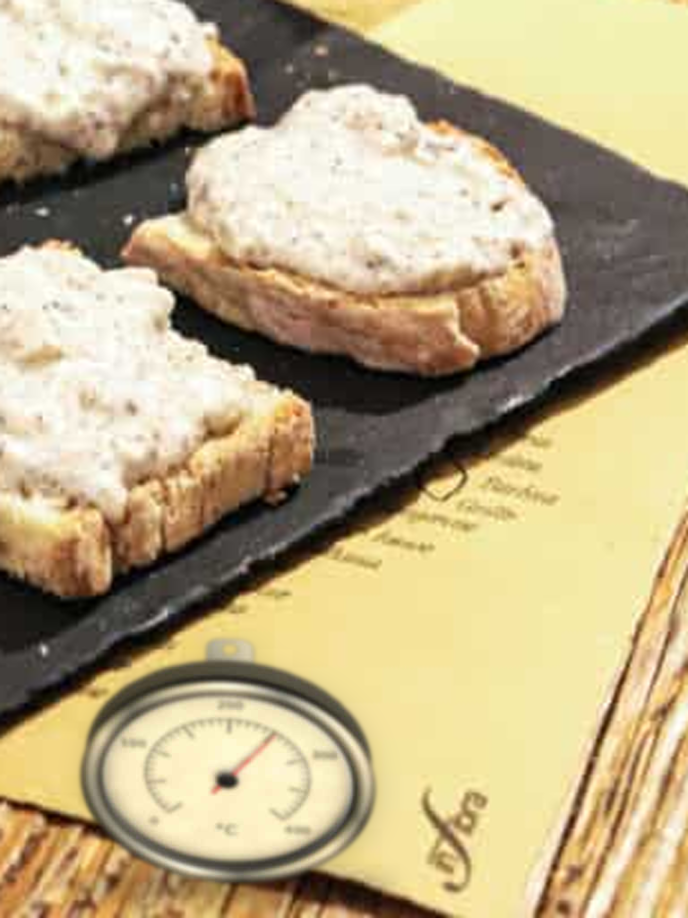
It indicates 250 °C
